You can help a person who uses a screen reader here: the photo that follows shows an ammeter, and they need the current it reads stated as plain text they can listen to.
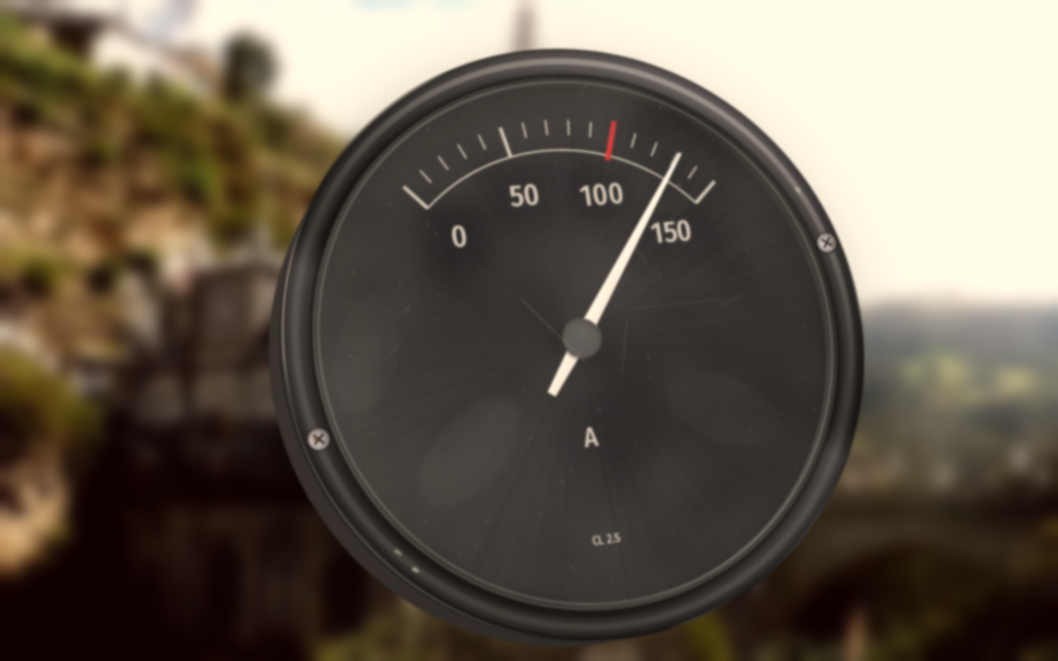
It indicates 130 A
